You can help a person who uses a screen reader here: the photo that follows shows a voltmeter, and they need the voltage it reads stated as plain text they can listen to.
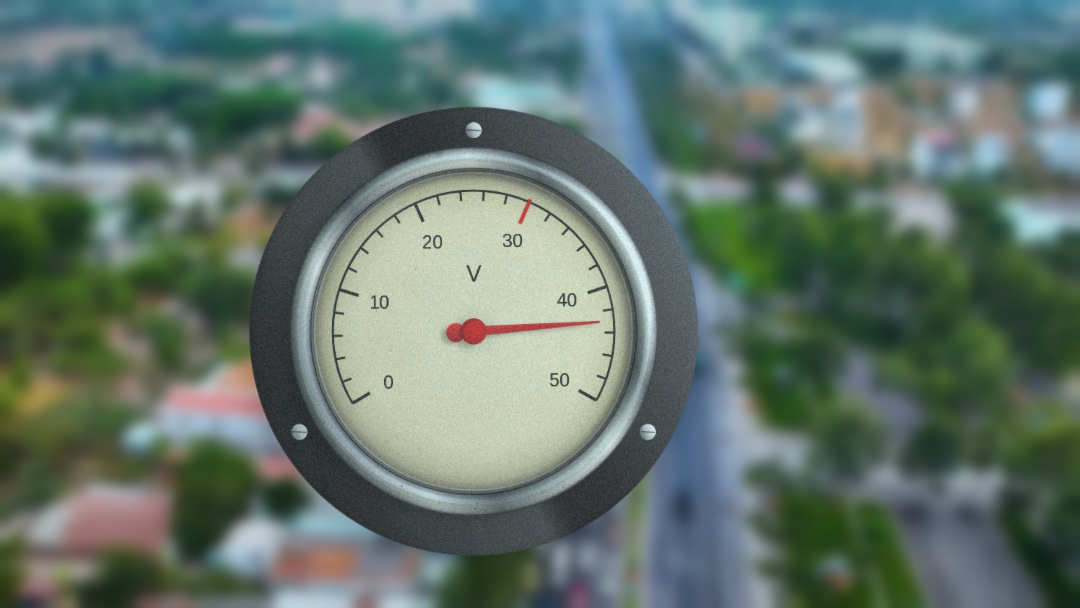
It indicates 43 V
